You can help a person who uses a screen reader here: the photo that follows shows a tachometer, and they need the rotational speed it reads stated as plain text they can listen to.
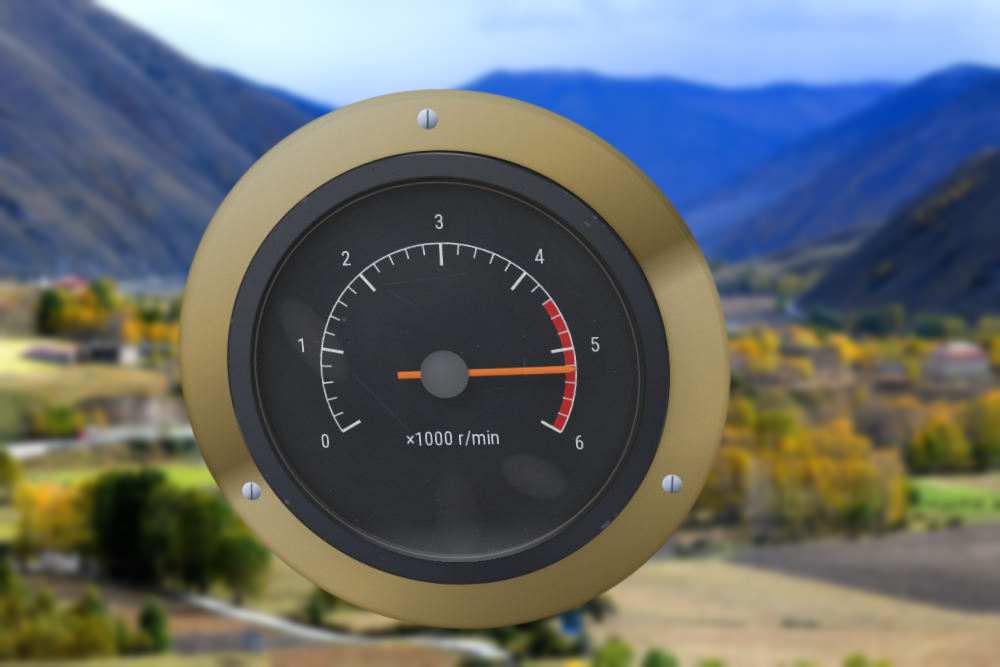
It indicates 5200 rpm
